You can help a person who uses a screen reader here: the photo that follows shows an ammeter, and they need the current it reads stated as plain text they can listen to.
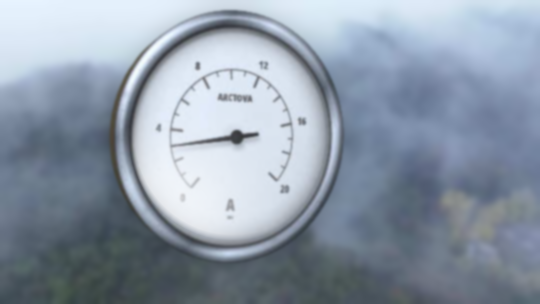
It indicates 3 A
